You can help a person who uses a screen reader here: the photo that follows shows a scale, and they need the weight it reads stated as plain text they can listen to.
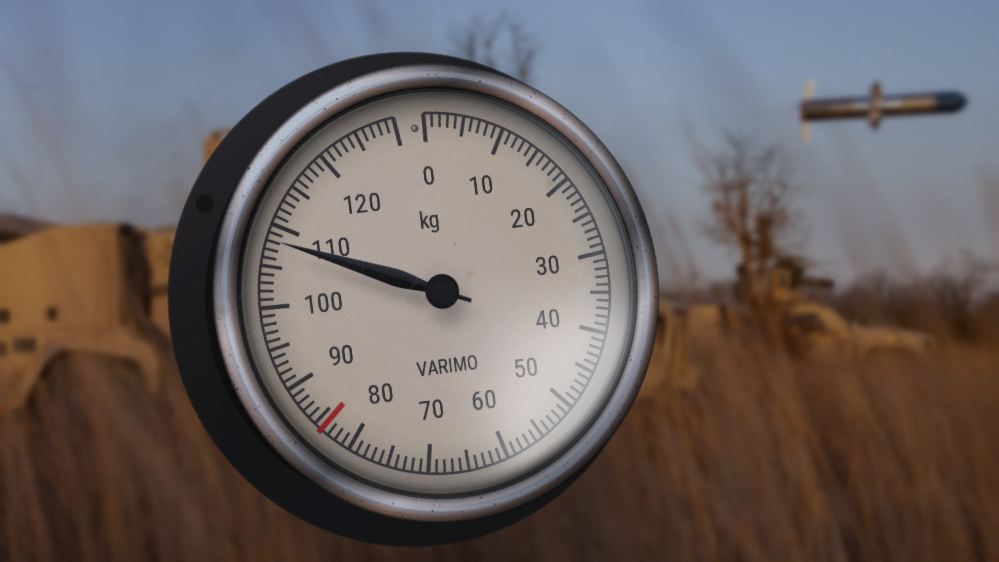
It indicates 108 kg
